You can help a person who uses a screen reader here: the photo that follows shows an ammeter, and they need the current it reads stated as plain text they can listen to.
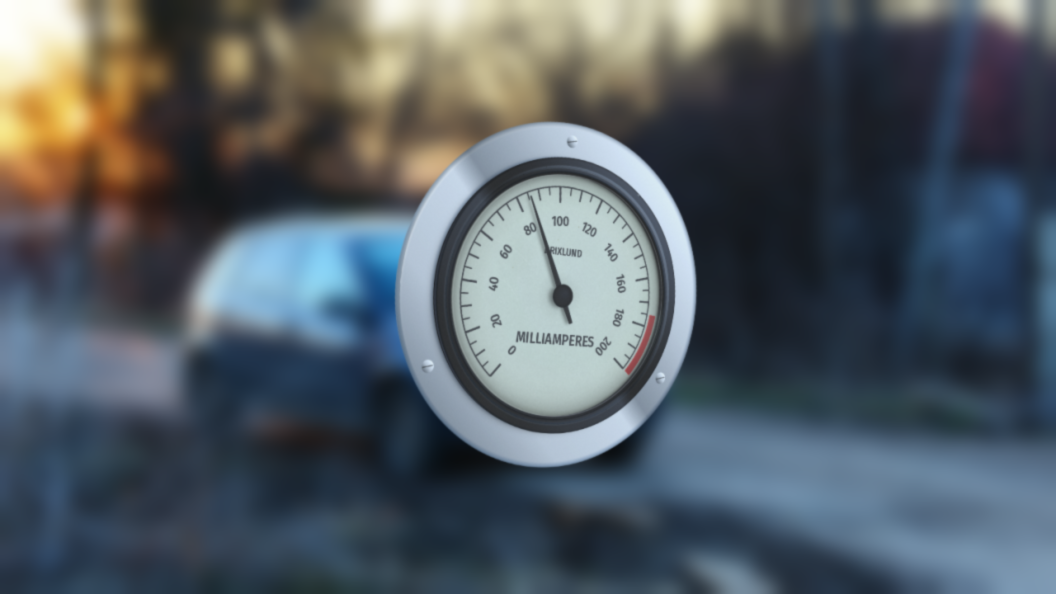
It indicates 85 mA
